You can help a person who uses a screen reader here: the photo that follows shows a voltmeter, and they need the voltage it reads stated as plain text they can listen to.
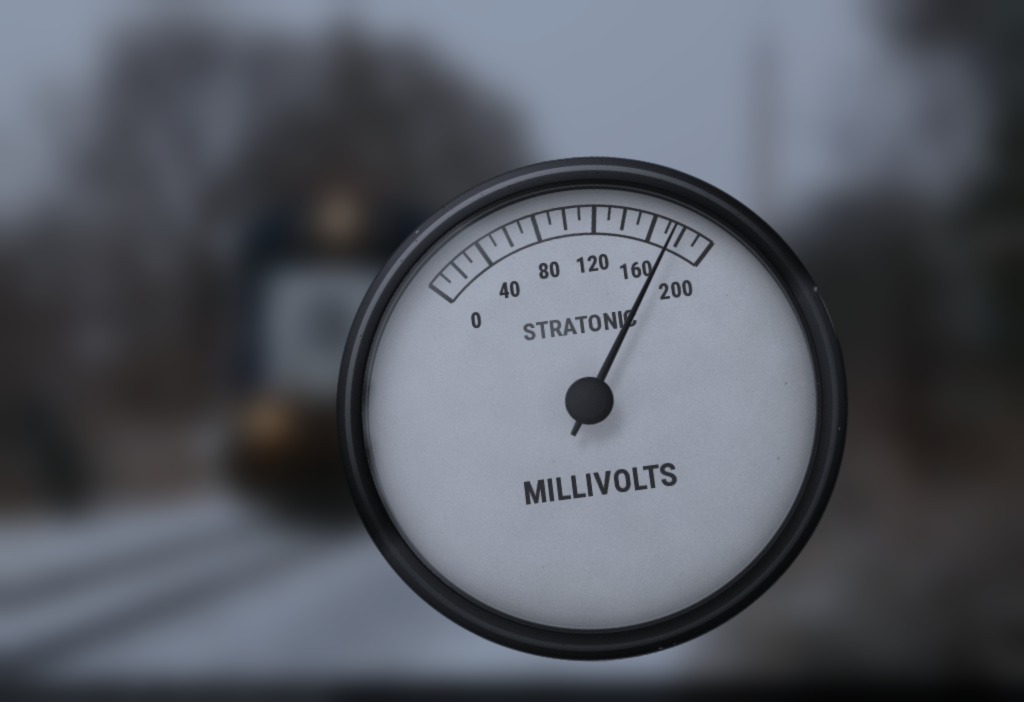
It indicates 175 mV
